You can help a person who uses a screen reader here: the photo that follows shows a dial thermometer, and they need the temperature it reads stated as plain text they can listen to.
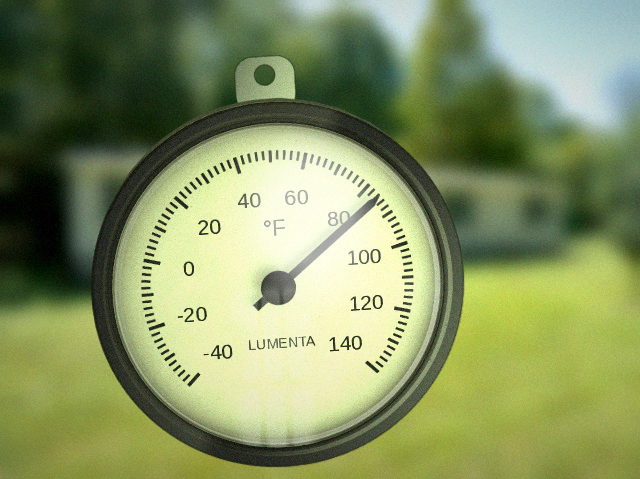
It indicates 84 °F
